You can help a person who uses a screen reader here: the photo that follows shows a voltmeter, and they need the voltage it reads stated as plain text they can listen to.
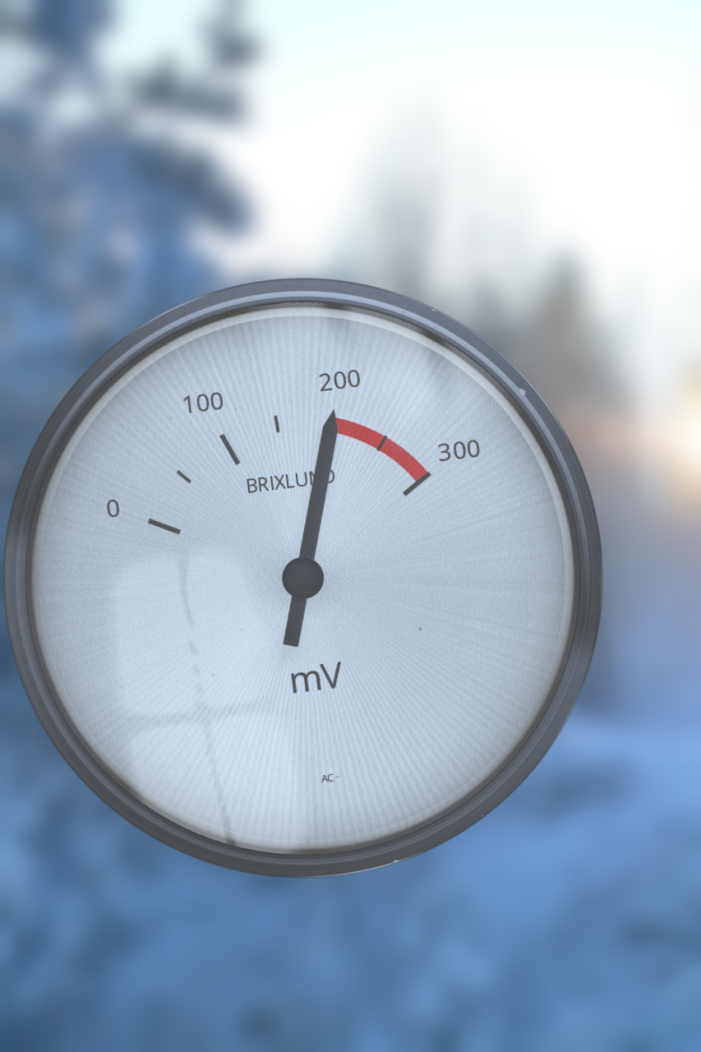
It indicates 200 mV
